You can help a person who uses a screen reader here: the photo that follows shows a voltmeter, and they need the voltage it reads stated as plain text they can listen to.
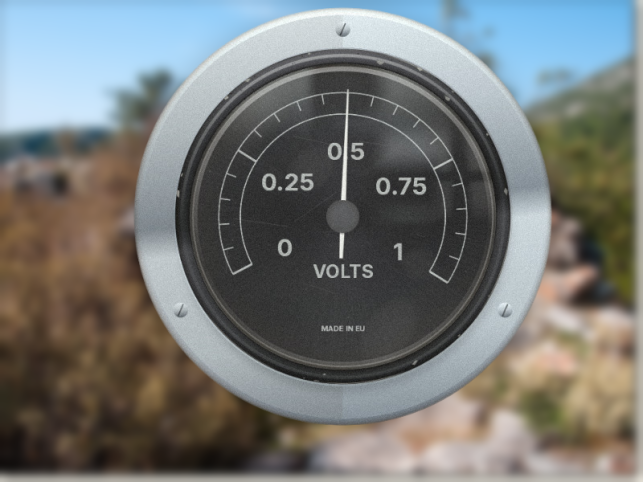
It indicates 0.5 V
